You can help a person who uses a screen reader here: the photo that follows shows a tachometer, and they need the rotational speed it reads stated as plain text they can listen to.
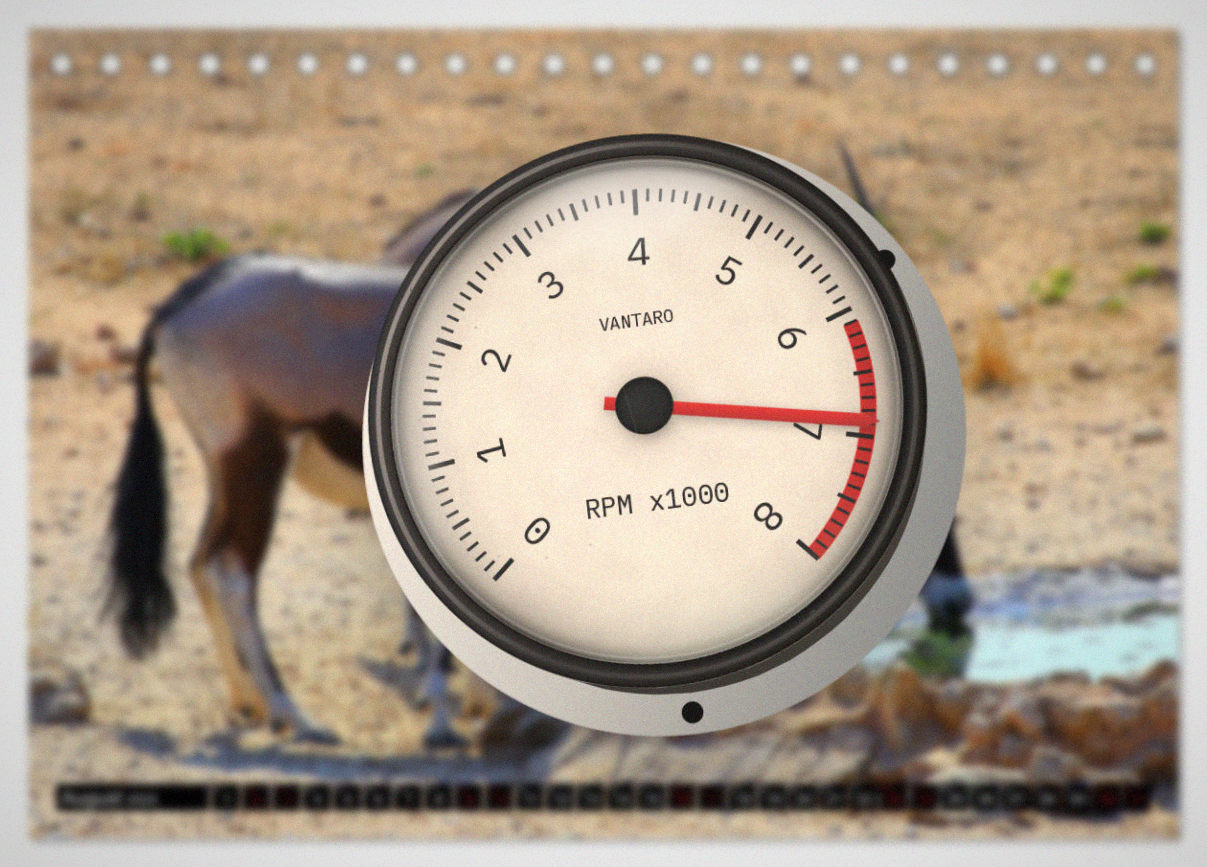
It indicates 6900 rpm
